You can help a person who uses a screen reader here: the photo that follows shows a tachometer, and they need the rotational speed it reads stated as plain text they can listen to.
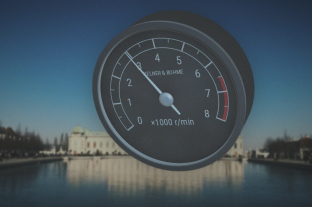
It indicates 3000 rpm
